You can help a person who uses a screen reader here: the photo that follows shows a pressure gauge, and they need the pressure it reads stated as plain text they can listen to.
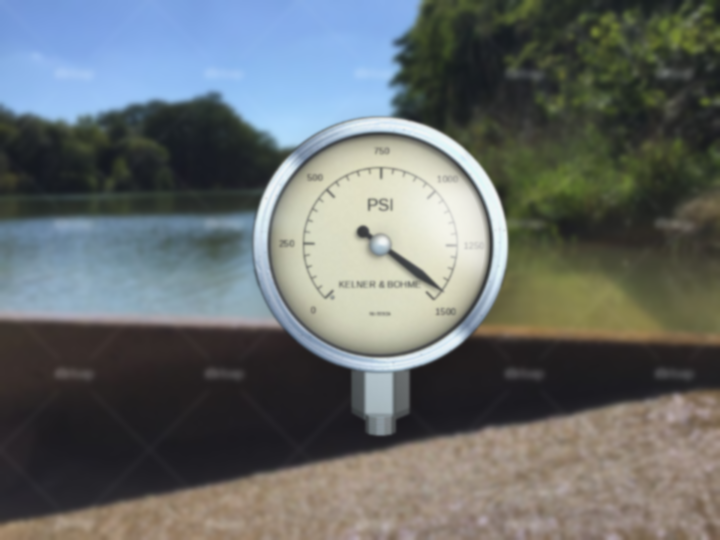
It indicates 1450 psi
